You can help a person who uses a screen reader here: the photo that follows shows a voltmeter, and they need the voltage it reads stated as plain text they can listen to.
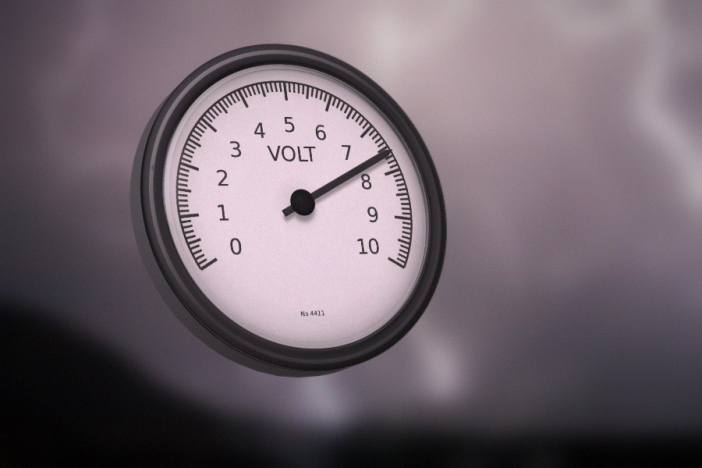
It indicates 7.6 V
